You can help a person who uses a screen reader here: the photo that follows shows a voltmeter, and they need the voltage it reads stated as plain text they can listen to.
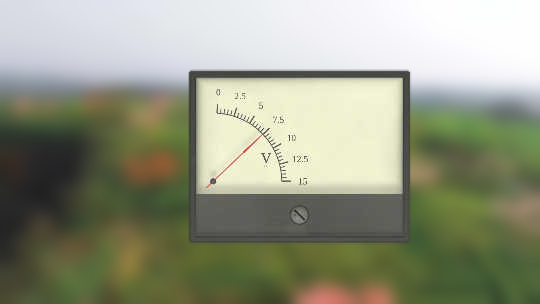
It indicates 7.5 V
